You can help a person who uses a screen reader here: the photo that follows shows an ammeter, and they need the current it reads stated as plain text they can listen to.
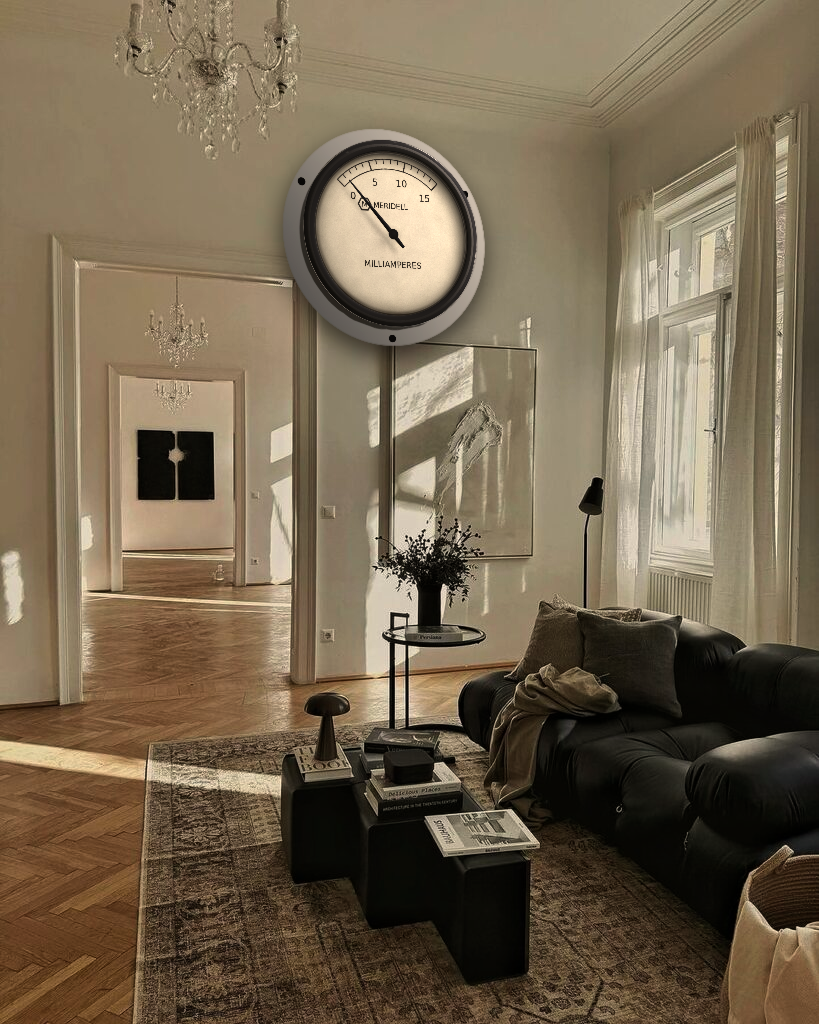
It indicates 1 mA
